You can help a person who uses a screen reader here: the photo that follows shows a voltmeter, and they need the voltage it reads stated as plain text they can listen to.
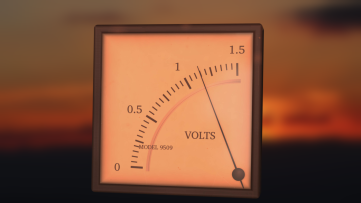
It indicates 1.15 V
